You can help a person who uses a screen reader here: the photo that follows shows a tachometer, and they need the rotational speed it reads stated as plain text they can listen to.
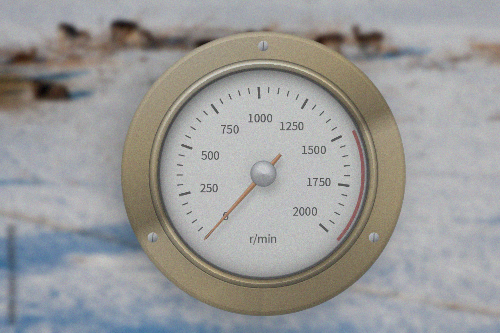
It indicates 0 rpm
